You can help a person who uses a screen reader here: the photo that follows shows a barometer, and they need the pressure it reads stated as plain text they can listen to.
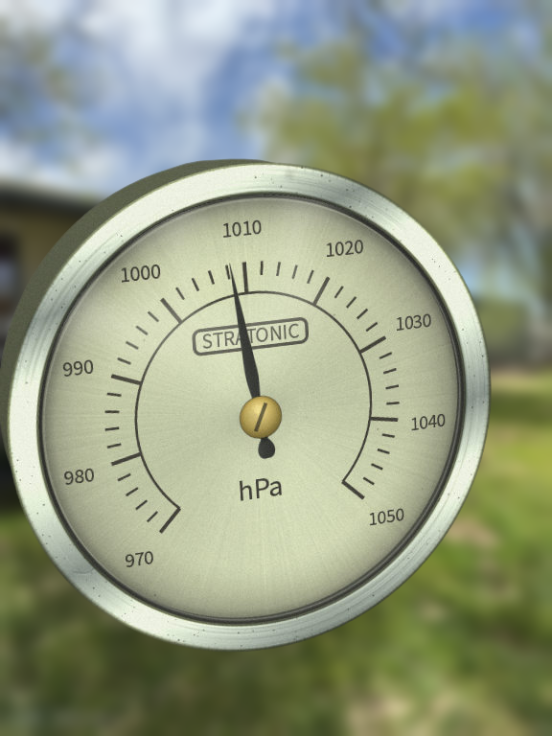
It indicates 1008 hPa
